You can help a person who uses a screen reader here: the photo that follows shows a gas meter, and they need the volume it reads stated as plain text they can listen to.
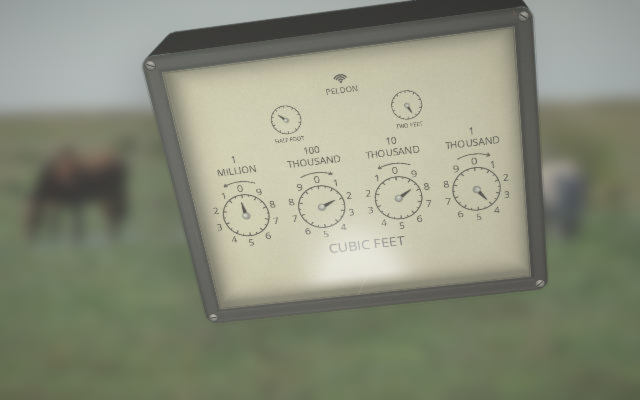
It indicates 18400 ft³
